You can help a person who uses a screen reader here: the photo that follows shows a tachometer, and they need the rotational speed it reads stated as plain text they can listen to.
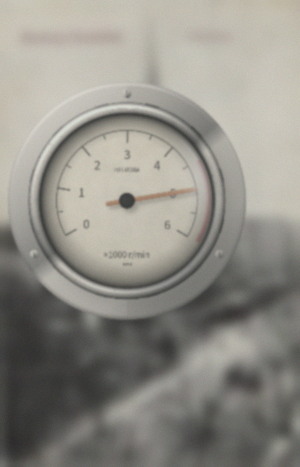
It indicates 5000 rpm
